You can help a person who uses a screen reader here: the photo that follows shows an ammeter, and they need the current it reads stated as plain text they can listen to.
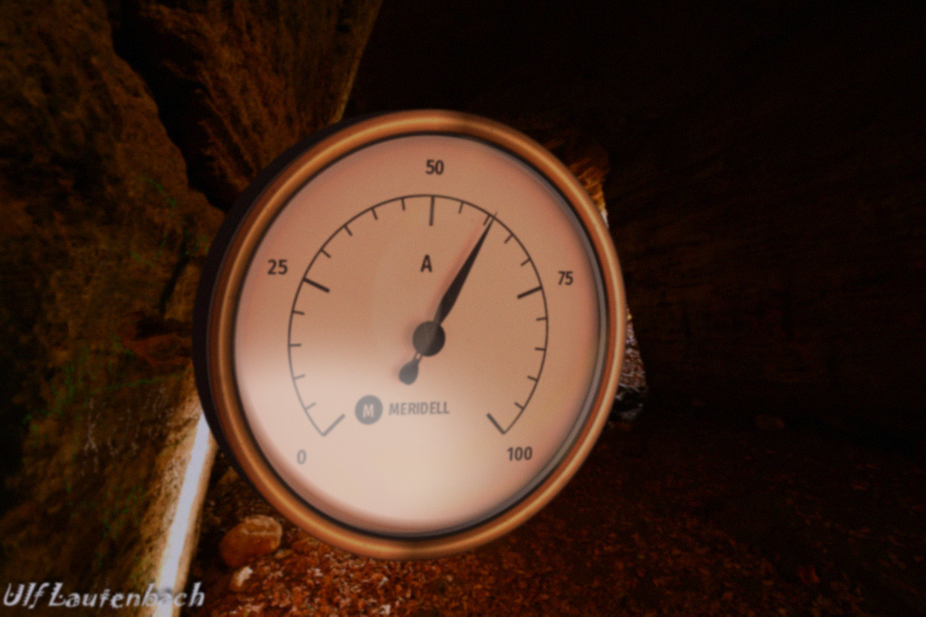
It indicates 60 A
